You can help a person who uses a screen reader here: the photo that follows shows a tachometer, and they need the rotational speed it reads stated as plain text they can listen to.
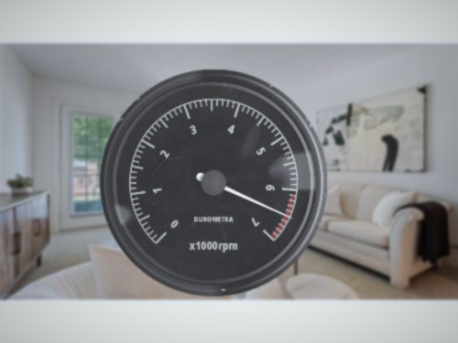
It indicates 6500 rpm
